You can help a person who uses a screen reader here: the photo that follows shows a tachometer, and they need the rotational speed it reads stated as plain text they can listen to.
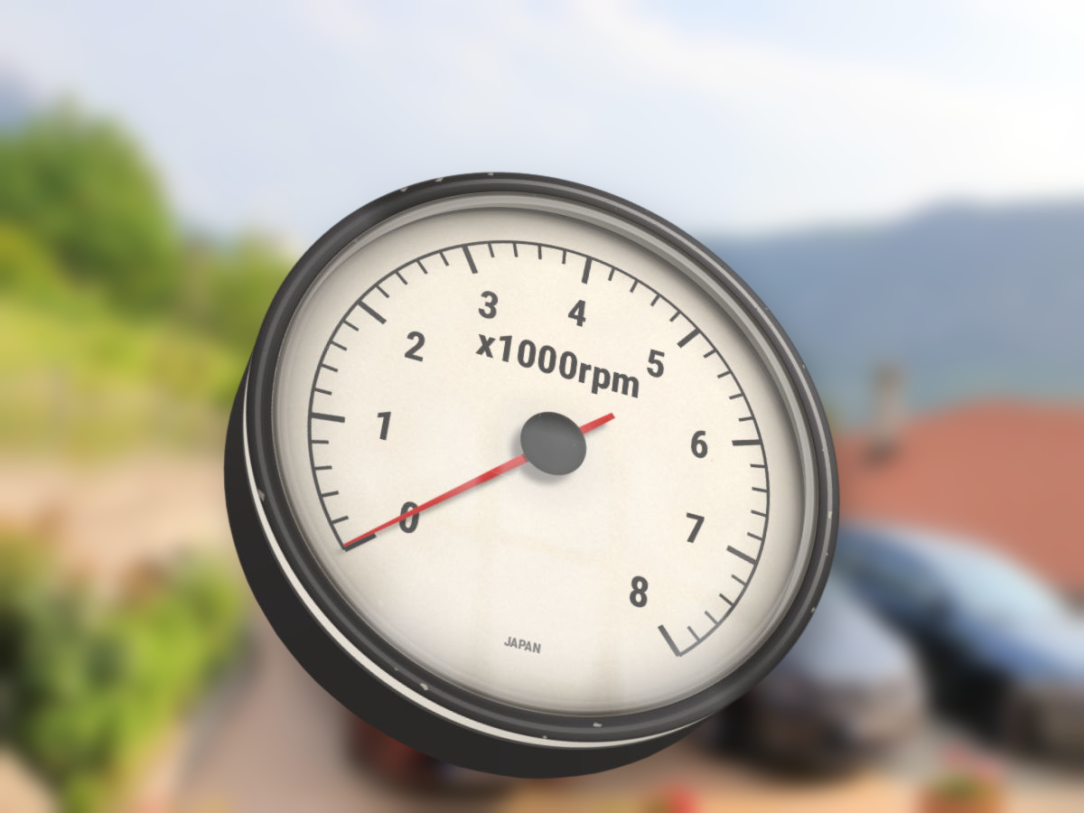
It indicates 0 rpm
